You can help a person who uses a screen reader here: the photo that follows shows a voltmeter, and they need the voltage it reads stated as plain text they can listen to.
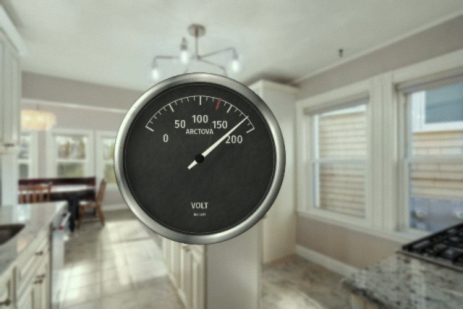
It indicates 180 V
